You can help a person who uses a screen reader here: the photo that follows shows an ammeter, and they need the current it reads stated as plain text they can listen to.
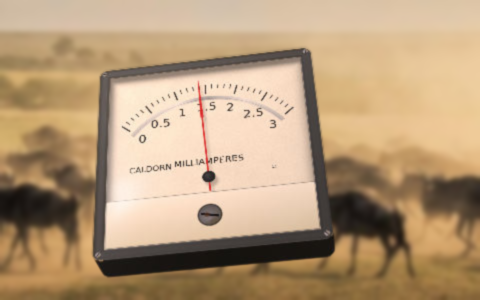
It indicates 1.4 mA
